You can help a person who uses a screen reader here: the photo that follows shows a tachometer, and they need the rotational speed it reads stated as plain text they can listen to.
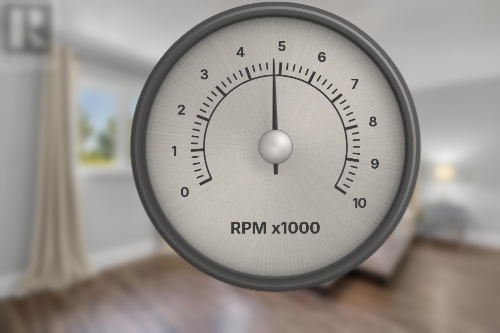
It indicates 4800 rpm
